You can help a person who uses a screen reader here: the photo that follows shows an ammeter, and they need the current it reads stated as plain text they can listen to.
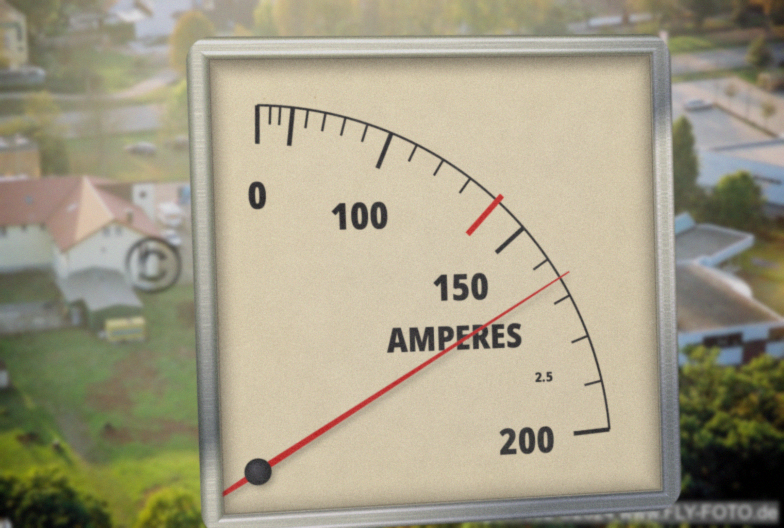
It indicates 165 A
